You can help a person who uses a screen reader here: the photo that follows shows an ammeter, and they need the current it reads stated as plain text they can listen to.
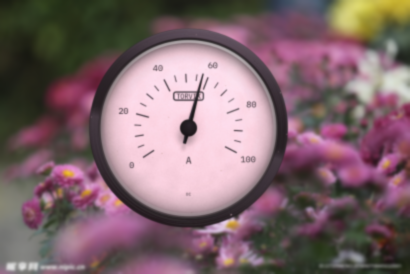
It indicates 57.5 A
